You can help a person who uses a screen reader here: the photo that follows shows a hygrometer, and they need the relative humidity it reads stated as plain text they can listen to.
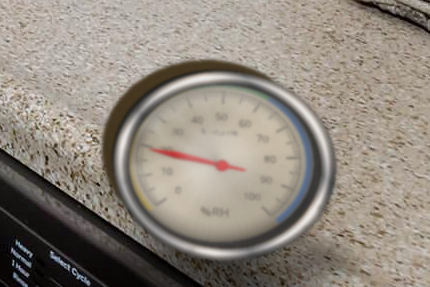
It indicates 20 %
